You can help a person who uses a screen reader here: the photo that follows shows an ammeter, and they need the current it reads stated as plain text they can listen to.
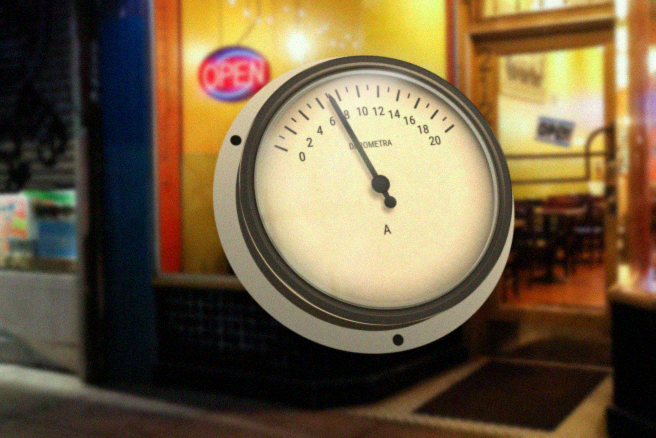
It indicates 7 A
